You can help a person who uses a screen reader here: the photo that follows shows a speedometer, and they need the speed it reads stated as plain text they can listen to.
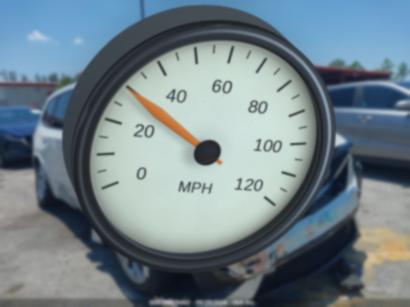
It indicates 30 mph
